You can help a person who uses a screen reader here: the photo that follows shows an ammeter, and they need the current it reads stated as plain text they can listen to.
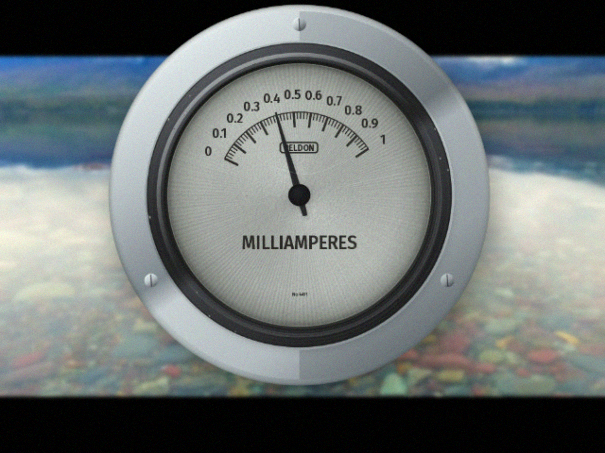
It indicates 0.4 mA
